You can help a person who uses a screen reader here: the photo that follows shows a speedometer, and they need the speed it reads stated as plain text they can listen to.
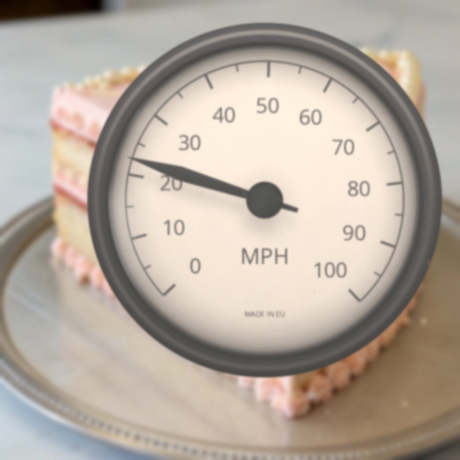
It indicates 22.5 mph
